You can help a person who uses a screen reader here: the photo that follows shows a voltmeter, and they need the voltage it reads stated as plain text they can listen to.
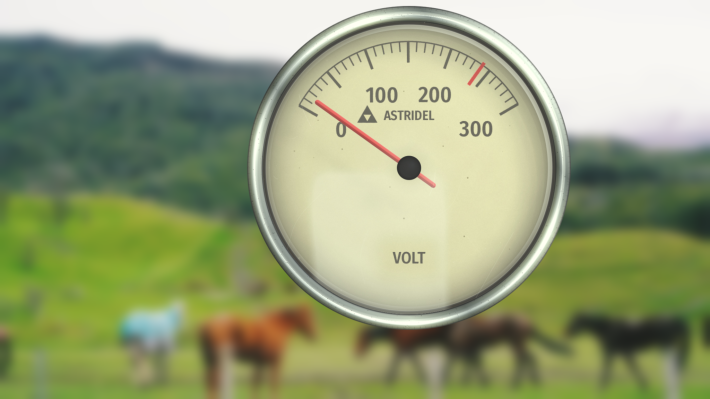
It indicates 15 V
